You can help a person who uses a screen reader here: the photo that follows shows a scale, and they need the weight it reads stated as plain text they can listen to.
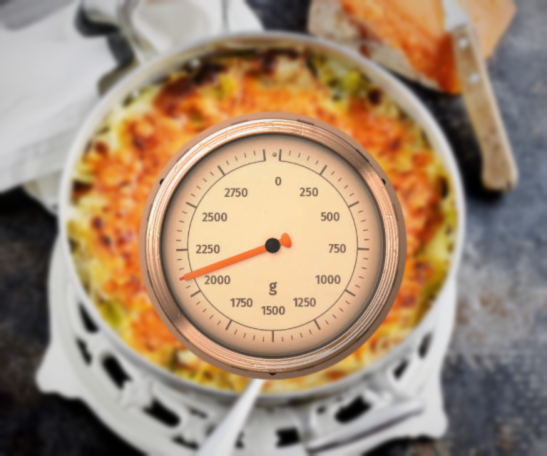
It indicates 2100 g
